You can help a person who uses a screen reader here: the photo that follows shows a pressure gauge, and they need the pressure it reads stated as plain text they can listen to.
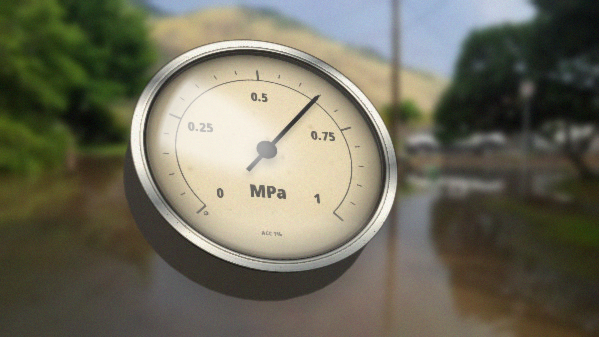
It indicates 0.65 MPa
